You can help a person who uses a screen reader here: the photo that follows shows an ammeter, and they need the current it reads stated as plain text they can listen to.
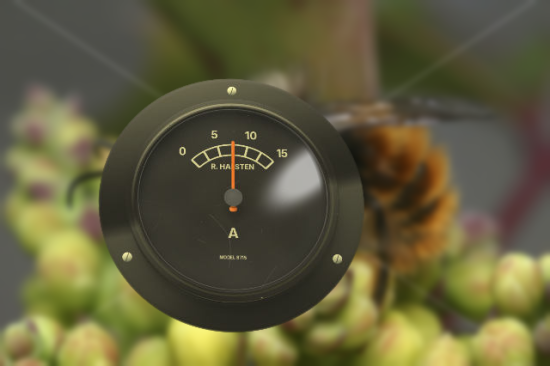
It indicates 7.5 A
